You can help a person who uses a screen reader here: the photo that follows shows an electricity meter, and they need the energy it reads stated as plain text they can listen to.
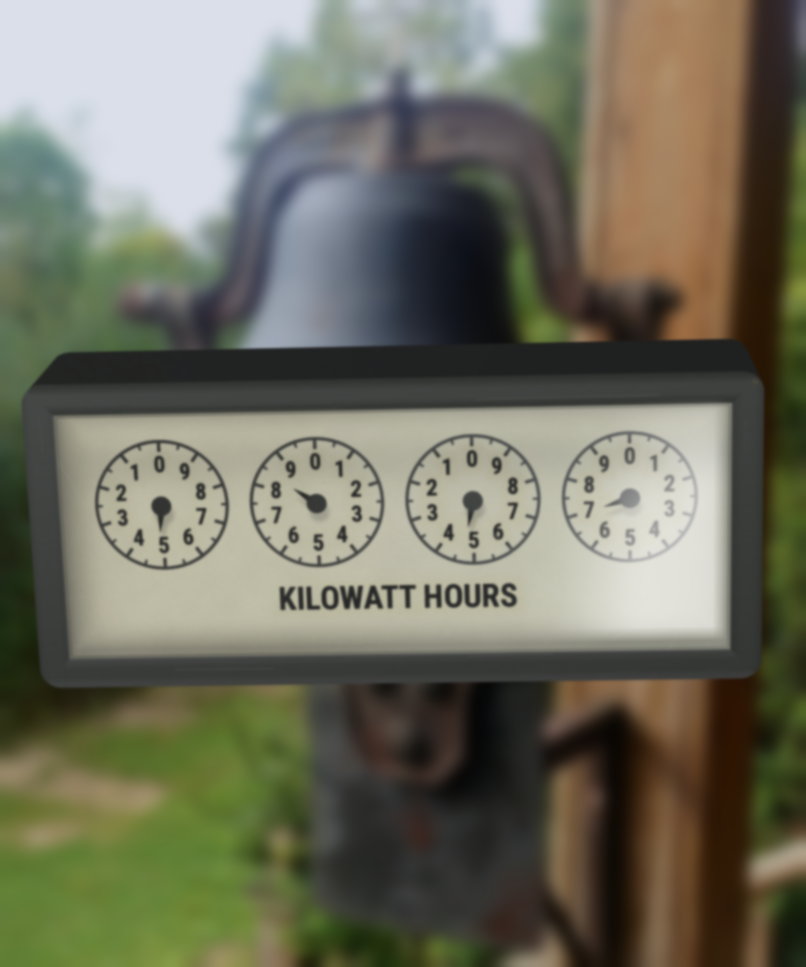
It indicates 4847 kWh
